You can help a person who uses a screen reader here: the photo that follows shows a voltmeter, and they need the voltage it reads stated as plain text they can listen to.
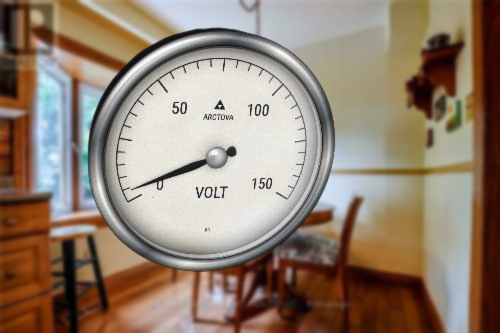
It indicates 5 V
